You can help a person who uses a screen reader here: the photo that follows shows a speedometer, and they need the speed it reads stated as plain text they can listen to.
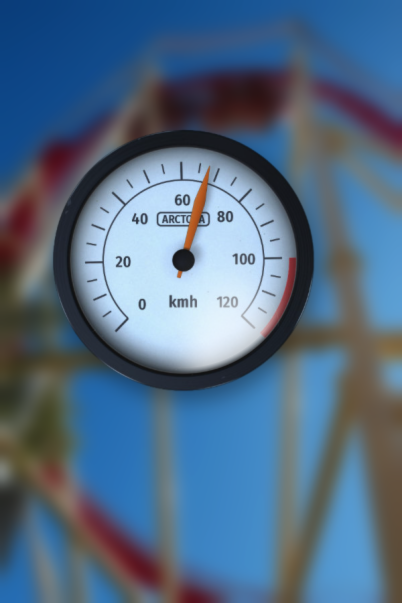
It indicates 67.5 km/h
